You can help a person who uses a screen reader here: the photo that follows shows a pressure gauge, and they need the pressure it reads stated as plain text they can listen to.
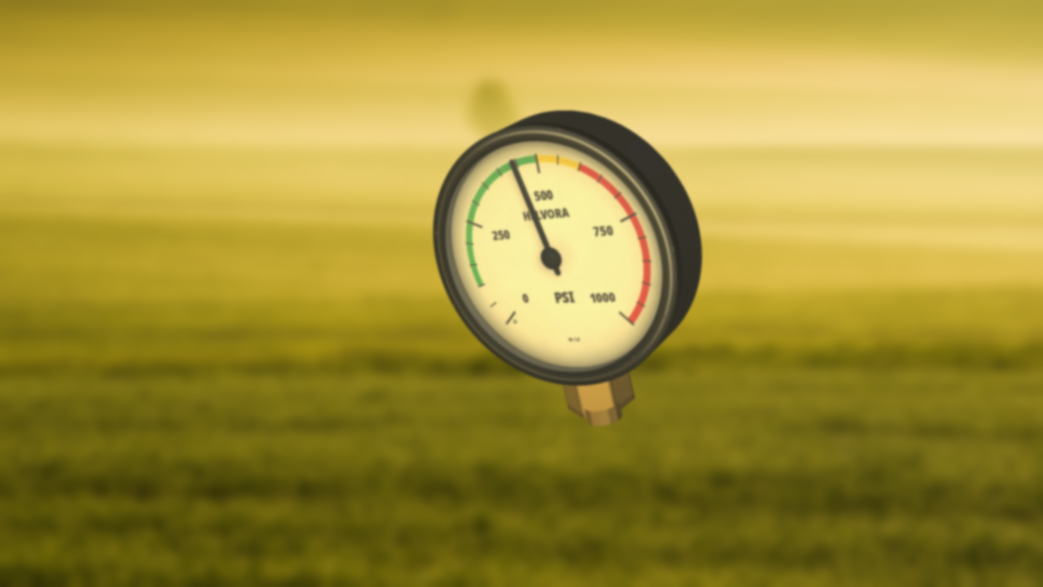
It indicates 450 psi
